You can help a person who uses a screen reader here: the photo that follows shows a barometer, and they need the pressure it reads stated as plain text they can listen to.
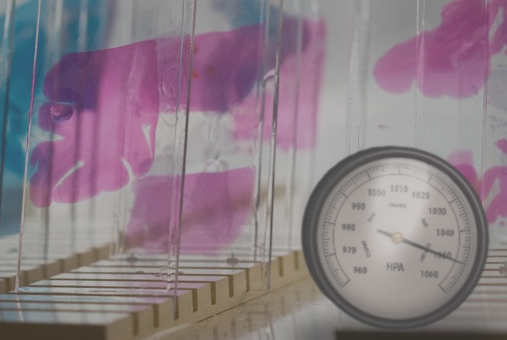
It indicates 1050 hPa
